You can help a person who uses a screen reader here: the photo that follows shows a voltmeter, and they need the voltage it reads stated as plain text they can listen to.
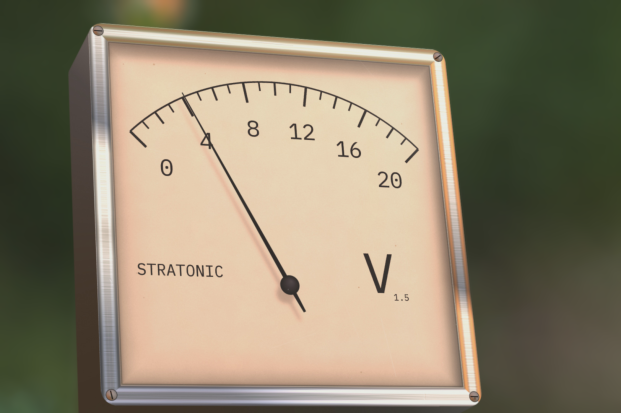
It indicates 4 V
